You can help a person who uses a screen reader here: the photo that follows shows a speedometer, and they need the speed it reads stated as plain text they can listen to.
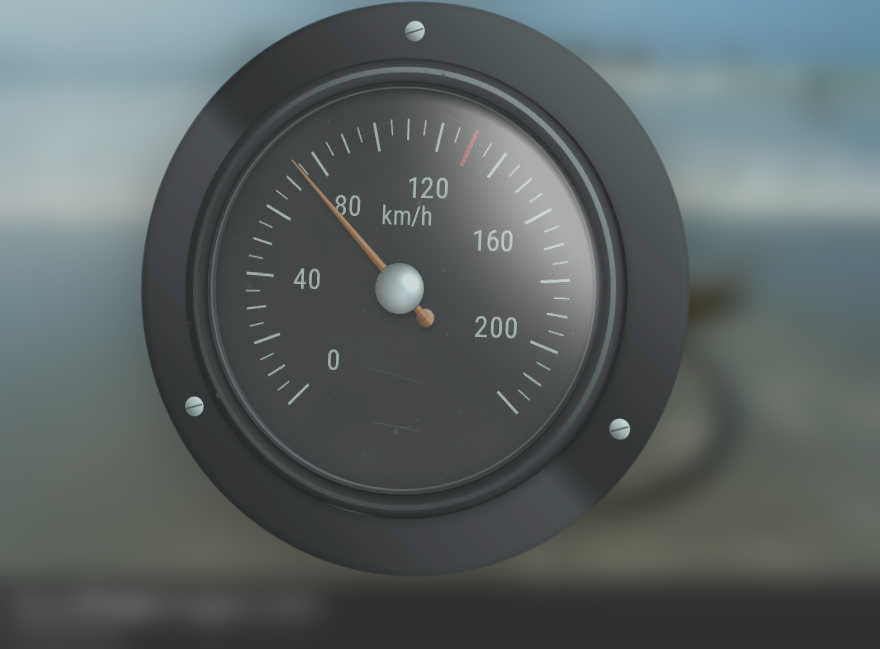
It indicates 75 km/h
